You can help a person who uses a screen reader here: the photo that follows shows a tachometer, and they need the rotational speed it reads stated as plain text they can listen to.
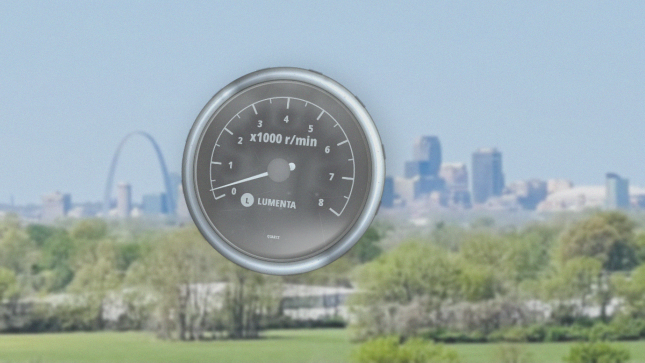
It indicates 250 rpm
